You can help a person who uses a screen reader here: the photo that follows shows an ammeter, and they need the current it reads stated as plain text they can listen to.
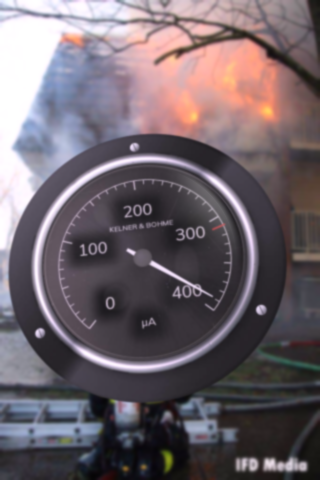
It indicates 390 µA
